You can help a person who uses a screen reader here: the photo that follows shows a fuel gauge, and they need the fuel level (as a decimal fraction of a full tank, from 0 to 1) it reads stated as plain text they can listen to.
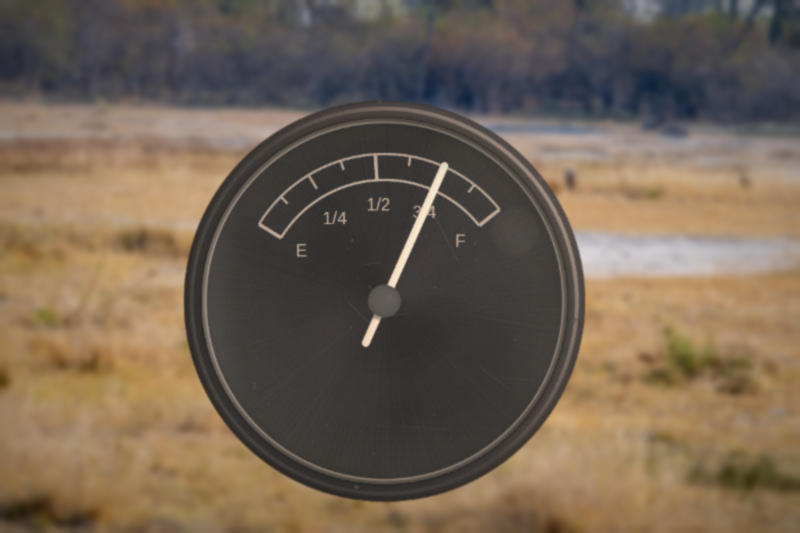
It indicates 0.75
